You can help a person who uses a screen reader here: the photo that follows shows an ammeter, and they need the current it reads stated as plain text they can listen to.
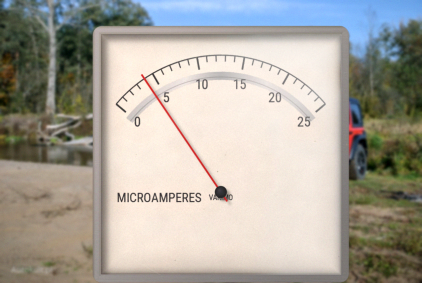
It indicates 4 µA
